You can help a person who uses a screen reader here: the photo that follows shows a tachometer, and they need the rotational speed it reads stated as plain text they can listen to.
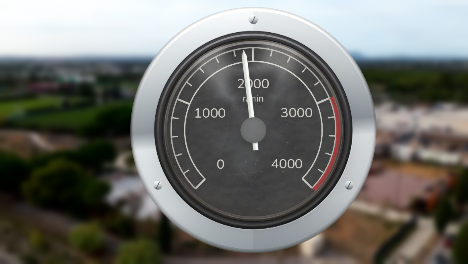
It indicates 1900 rpm
